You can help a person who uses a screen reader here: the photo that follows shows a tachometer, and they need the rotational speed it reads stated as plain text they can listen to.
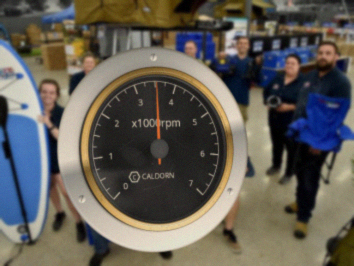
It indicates 3500 rpm
